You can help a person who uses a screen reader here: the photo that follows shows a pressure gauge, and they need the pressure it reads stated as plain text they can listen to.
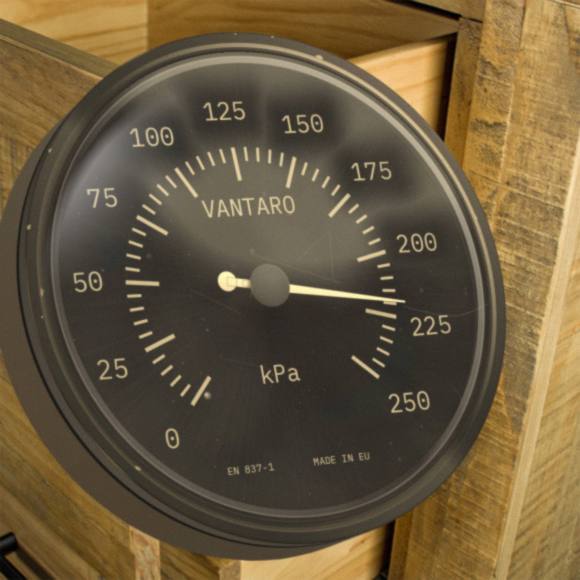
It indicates 220 kPa
